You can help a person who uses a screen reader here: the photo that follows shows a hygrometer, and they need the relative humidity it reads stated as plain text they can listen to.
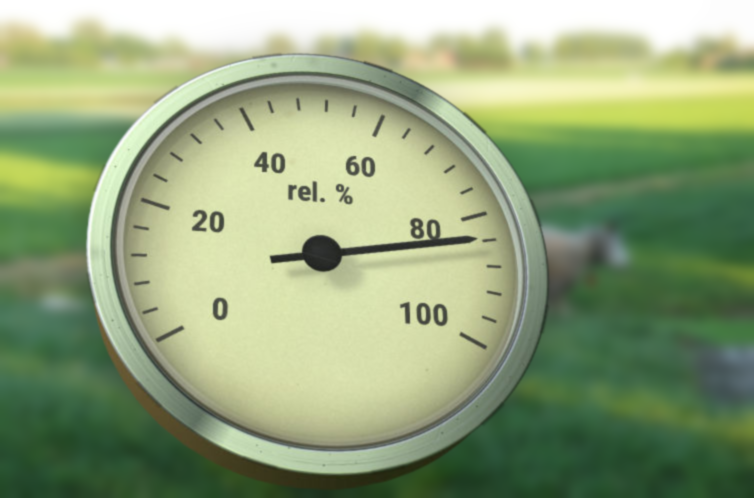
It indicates 84 %
